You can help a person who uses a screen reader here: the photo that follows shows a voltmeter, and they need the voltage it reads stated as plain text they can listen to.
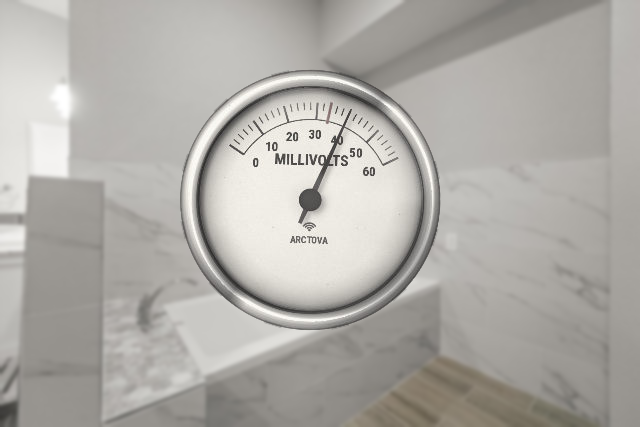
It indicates 40 mV
